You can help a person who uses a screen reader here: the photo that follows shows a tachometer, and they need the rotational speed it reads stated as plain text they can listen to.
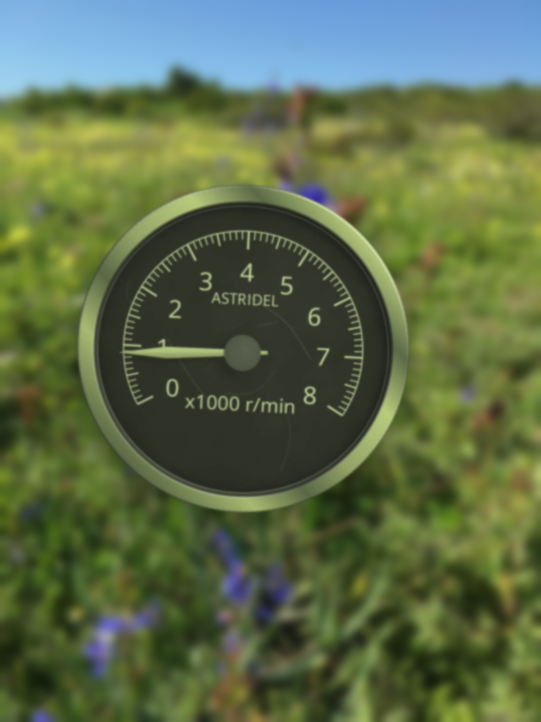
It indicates 900 rpm
